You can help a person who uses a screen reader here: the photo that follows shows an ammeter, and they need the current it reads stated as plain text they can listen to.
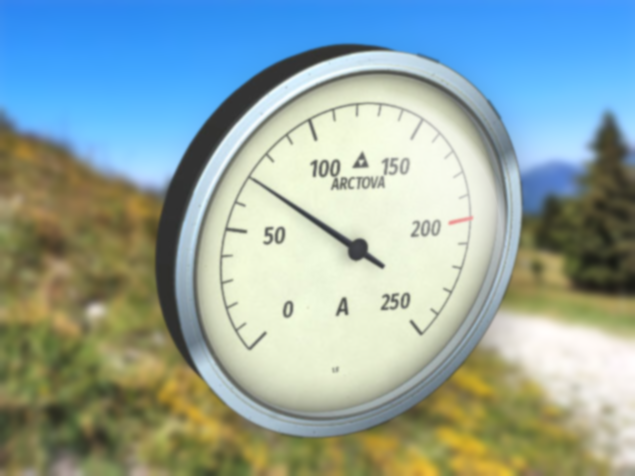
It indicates 70 A
